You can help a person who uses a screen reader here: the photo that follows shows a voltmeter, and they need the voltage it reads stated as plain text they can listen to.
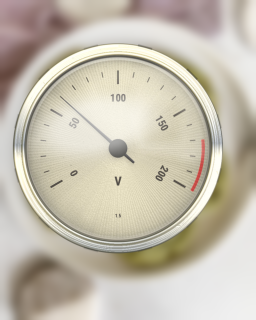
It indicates 60 V
